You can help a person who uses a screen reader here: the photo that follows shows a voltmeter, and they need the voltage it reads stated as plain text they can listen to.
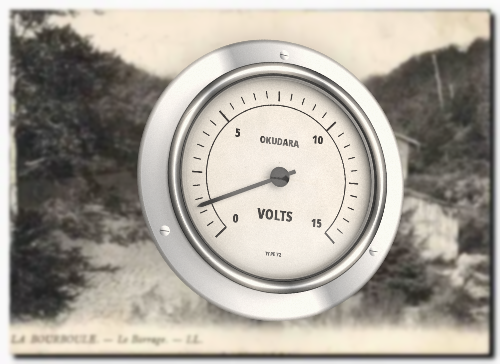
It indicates 1.25 V
